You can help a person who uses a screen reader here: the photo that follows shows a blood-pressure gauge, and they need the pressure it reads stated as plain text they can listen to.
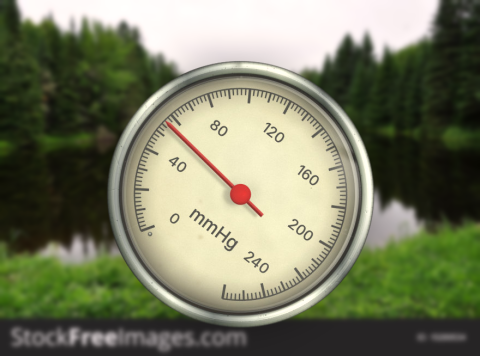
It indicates 56 mmHg
